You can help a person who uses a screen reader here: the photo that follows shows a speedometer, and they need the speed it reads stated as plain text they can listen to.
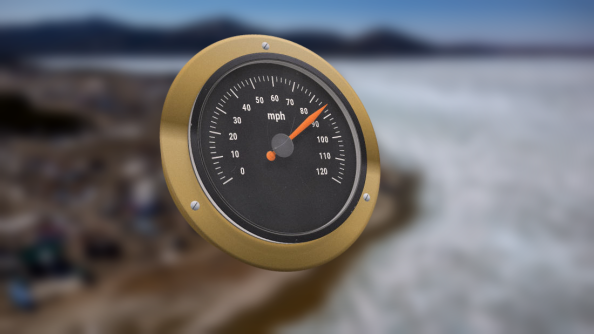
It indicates 86 mph
